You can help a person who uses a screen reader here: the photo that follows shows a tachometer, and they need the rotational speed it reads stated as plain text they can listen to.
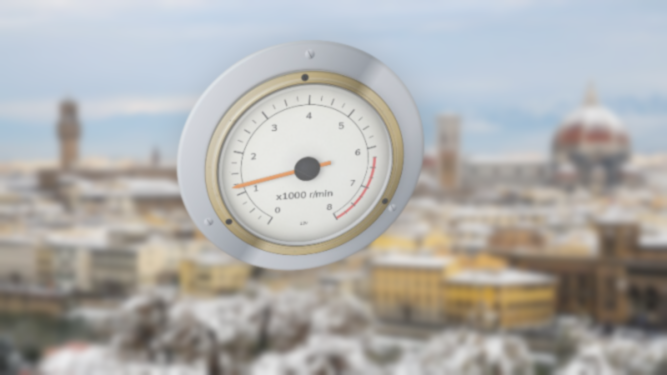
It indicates 1250 rpm
